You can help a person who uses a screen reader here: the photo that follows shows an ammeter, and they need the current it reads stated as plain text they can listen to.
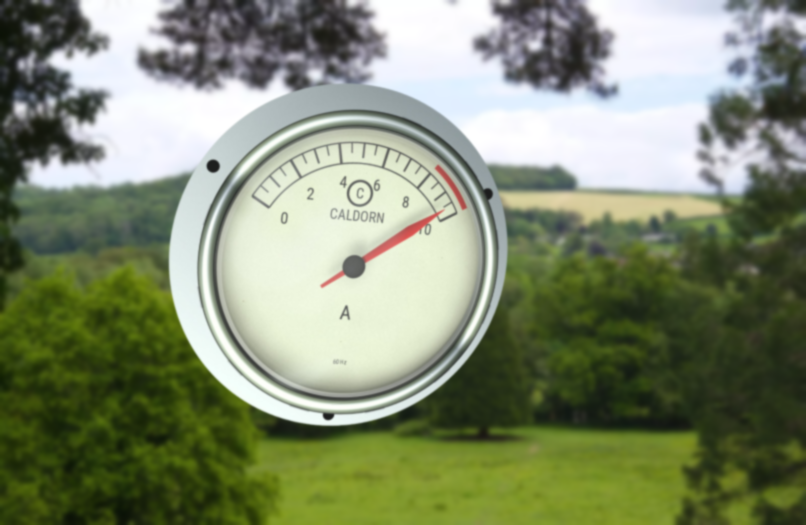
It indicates 9.5 A
